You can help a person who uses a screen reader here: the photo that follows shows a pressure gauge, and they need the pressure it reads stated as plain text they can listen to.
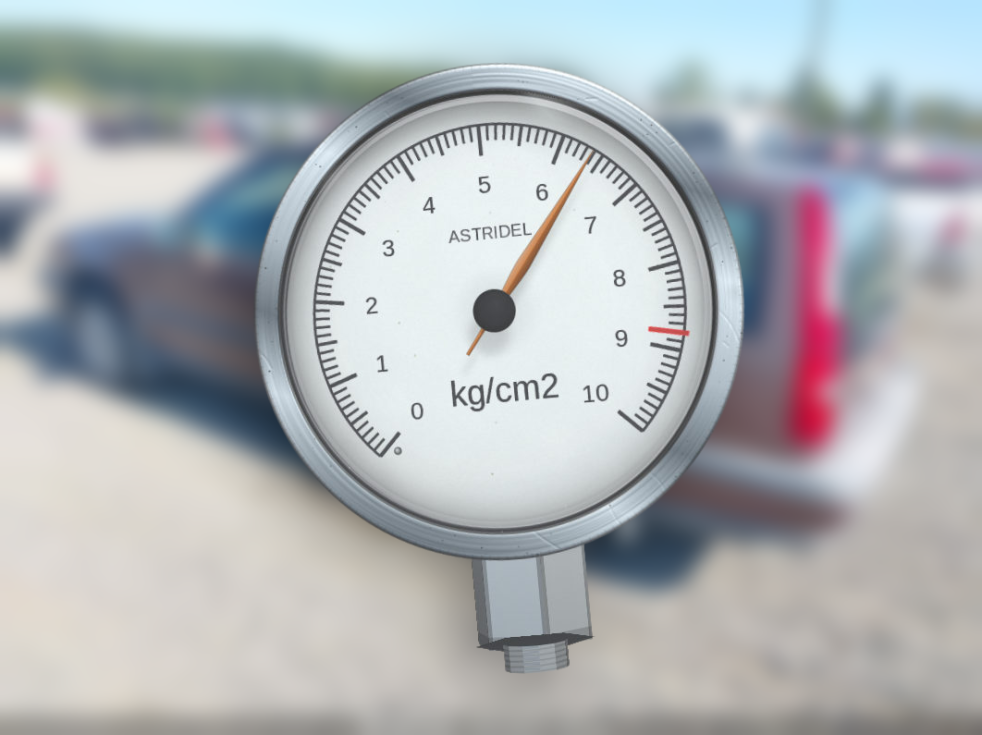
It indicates 6.4 kg/cm²
